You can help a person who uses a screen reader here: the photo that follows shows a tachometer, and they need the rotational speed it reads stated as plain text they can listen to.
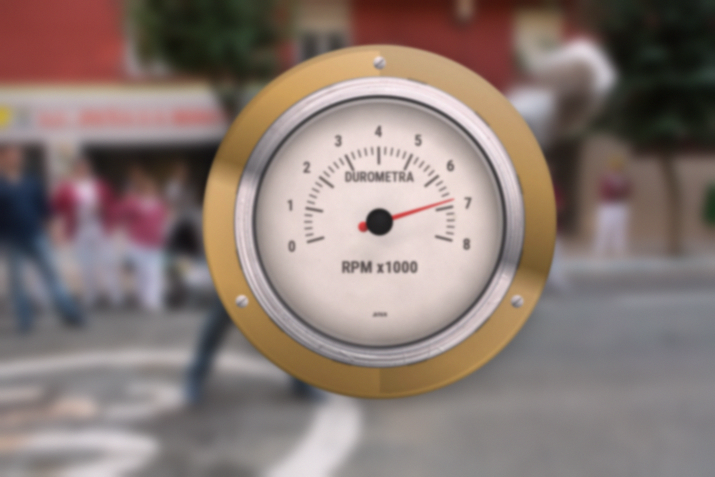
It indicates 6800 rpm
